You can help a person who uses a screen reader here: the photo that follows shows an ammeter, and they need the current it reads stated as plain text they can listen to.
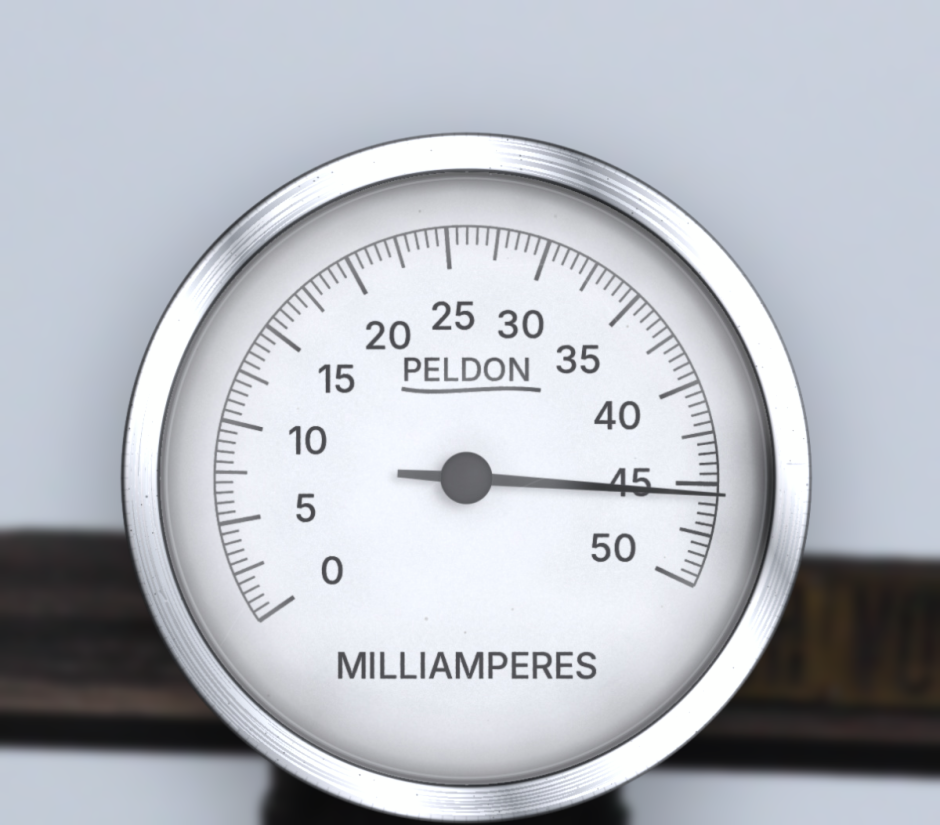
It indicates 45.5 mA
